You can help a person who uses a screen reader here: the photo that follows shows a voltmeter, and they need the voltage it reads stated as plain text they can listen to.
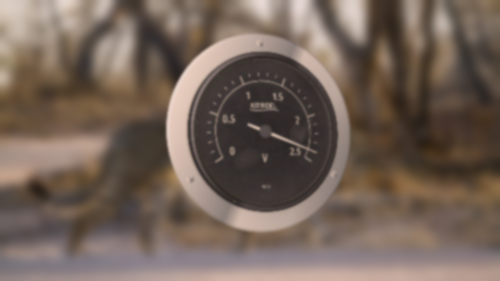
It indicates 2.4 V
